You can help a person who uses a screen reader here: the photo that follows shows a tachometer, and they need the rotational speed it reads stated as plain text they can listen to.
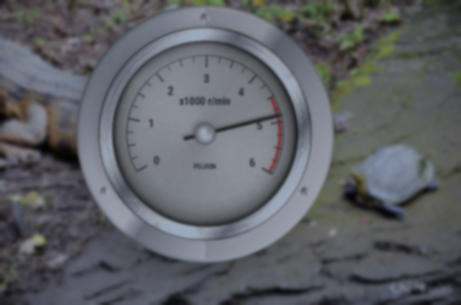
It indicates 4875 rpm
